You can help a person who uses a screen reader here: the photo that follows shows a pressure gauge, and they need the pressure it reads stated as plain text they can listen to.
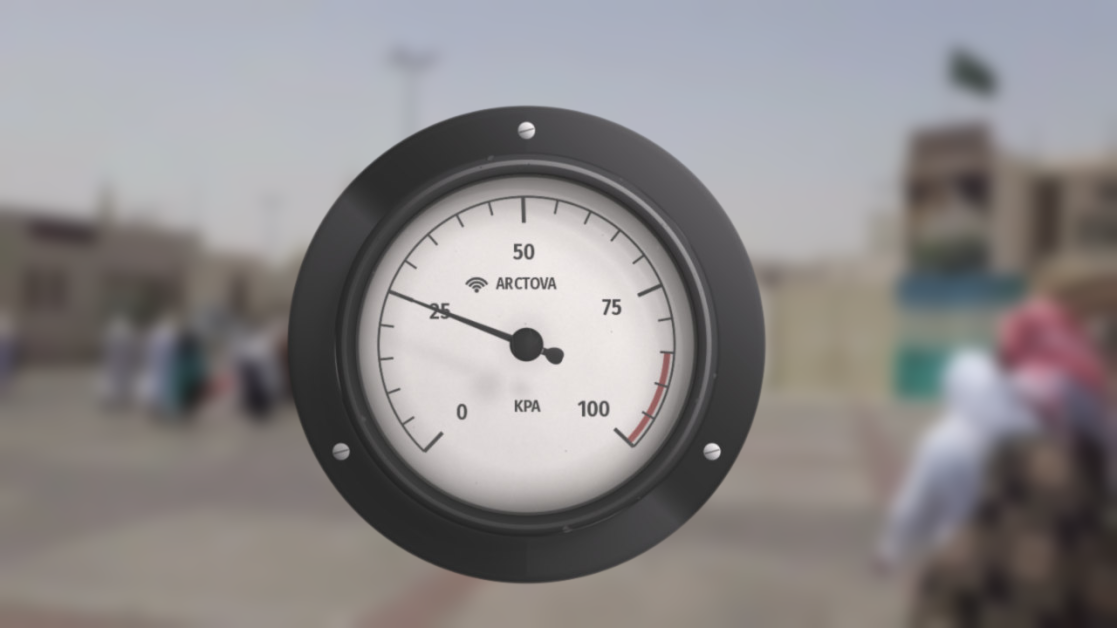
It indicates 25 kPa
